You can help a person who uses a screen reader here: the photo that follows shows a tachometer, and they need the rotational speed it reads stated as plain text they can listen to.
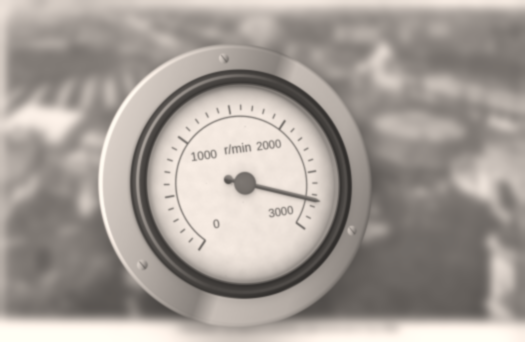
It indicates 2750 rpm
